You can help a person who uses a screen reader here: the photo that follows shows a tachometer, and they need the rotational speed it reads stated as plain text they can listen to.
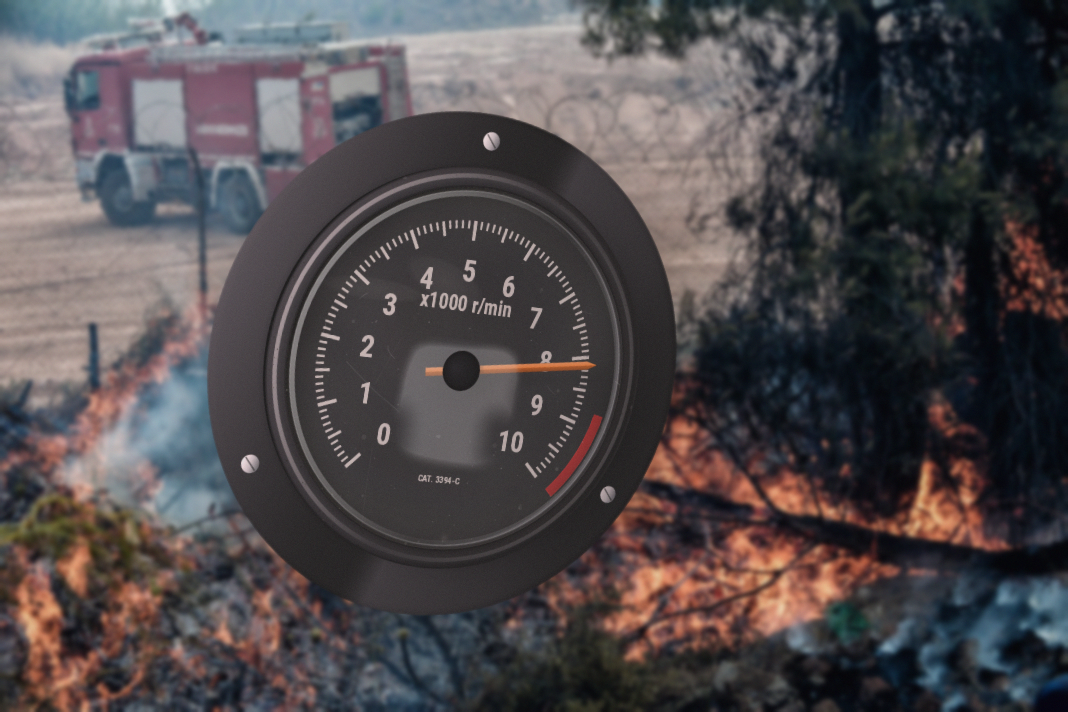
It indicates 8100 rpm
